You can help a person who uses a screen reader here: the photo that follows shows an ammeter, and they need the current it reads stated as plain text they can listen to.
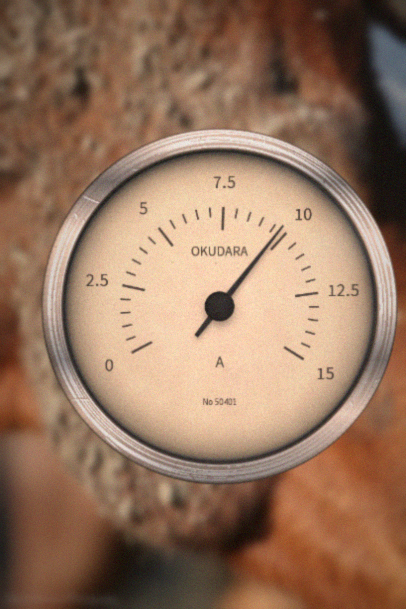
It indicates 9.75 A
